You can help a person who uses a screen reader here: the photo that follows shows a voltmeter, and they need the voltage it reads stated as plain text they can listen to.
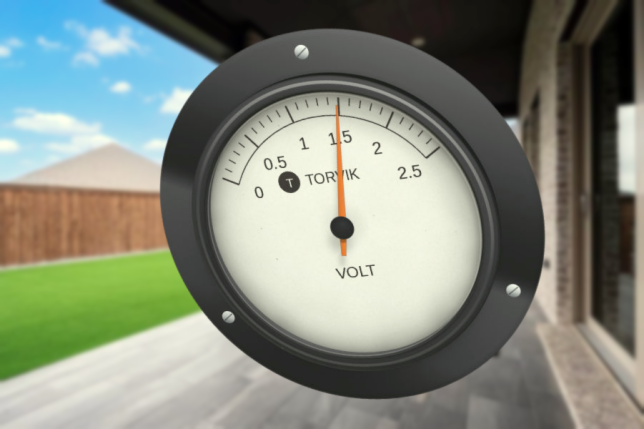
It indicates 1.5 V
